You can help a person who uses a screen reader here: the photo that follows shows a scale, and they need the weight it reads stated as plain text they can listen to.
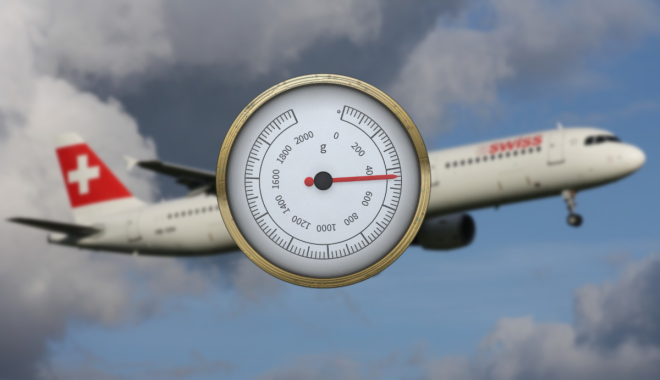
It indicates 440 g
